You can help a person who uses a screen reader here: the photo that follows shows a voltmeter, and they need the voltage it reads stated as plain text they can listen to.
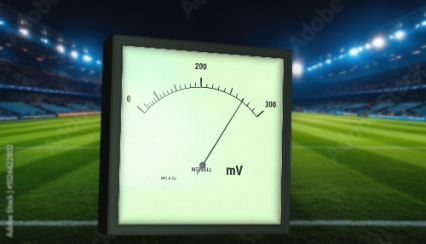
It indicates 270 mV
